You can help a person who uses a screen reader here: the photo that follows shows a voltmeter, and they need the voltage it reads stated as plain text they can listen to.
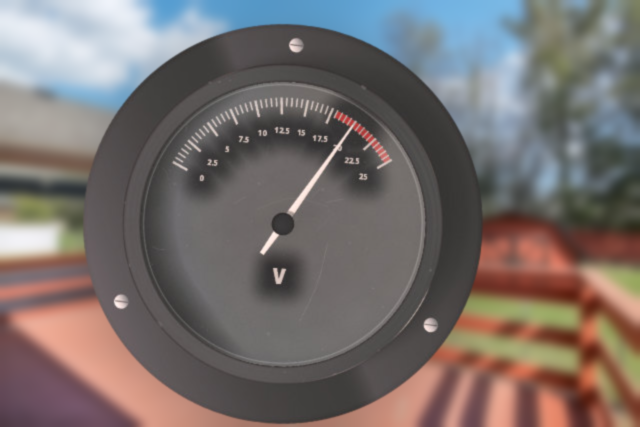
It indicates 20 V
